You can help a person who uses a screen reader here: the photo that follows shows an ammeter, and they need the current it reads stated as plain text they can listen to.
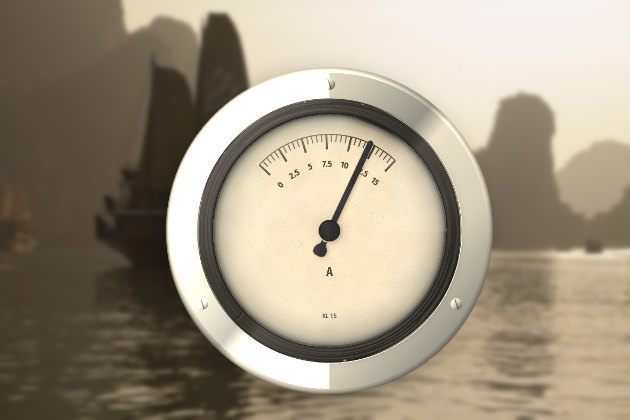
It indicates 12 A
